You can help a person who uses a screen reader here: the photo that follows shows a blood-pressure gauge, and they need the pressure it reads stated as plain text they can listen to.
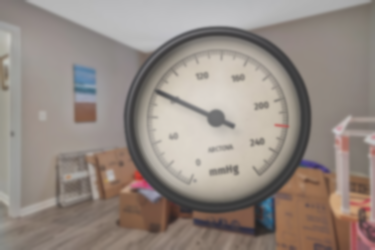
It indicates 80 mmHg
